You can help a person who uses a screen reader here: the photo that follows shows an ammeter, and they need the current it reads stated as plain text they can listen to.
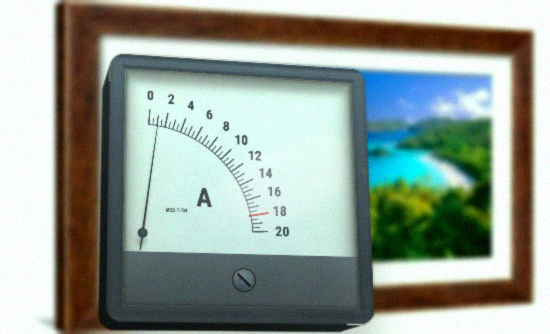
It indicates 1 A
